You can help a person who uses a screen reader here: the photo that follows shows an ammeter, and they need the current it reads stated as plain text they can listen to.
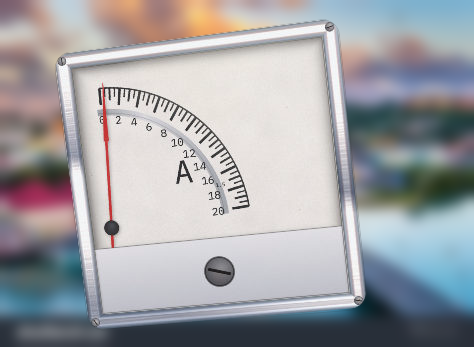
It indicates 0.5 A
